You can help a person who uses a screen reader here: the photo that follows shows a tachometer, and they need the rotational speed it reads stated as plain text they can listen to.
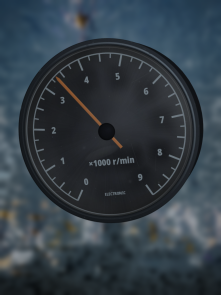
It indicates 3375 rpm
